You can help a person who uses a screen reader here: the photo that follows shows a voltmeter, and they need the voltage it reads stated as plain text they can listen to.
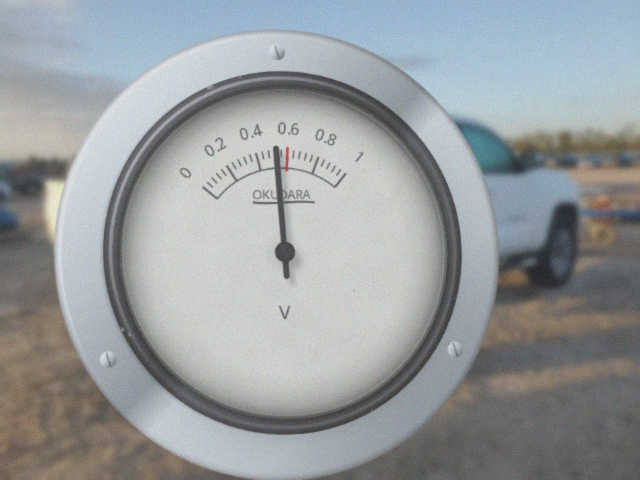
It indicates 0.52 V
